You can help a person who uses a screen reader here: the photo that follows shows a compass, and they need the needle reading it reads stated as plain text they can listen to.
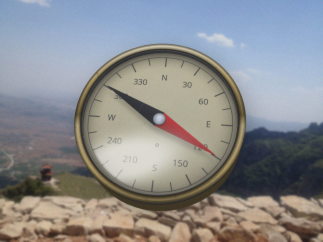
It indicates 120 °
